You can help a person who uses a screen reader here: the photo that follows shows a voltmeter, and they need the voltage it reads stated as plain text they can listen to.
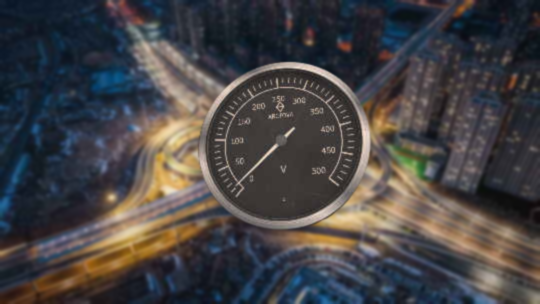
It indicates 10 V
